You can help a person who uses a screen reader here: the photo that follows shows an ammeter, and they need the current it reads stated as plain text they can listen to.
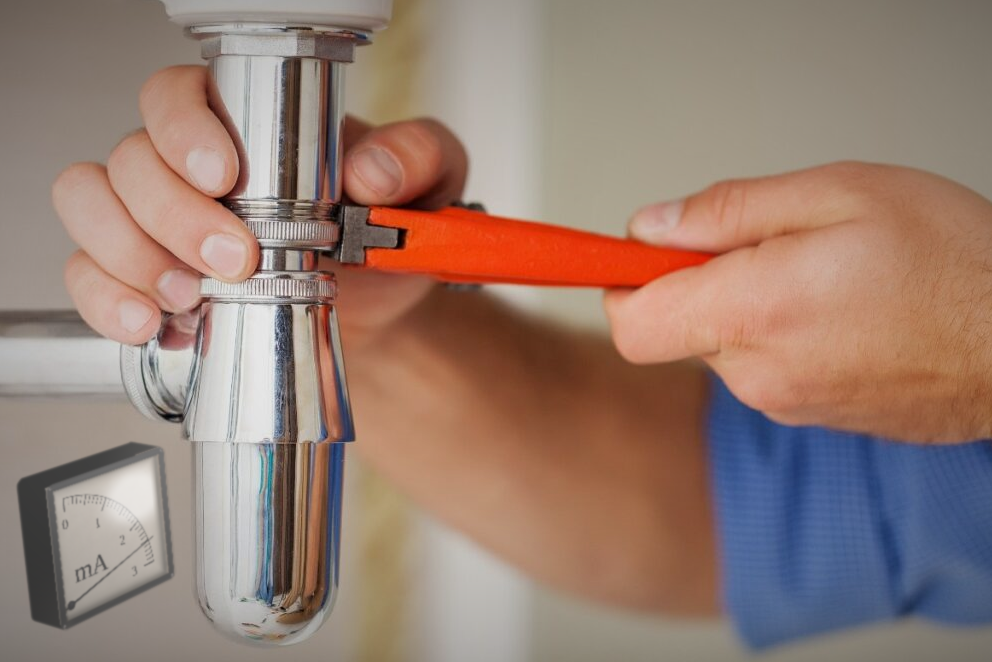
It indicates 2.5 mA
